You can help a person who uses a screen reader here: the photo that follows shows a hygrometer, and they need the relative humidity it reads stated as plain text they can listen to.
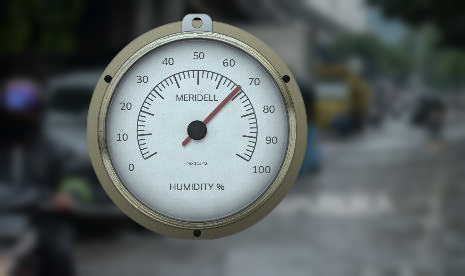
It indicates 68 %
